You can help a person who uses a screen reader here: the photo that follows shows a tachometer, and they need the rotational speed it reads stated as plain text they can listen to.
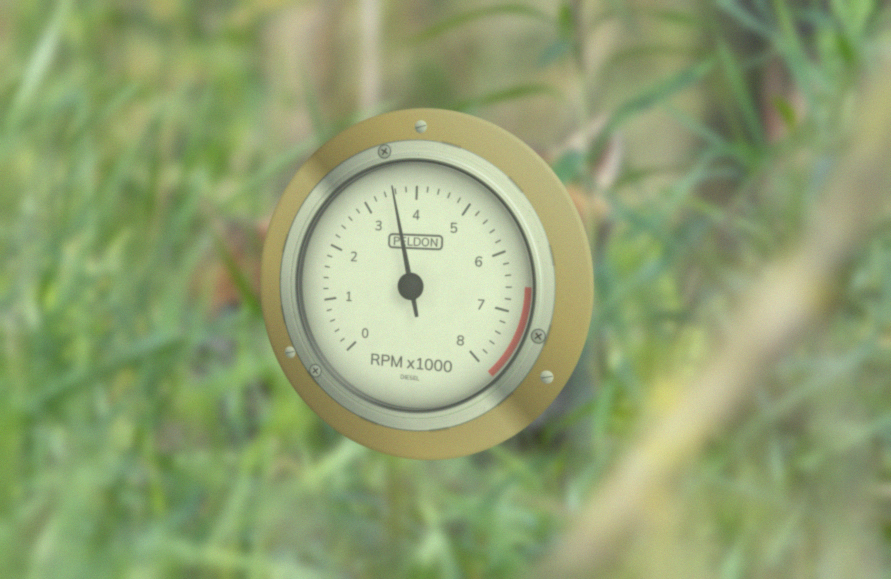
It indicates 3600 rpm
